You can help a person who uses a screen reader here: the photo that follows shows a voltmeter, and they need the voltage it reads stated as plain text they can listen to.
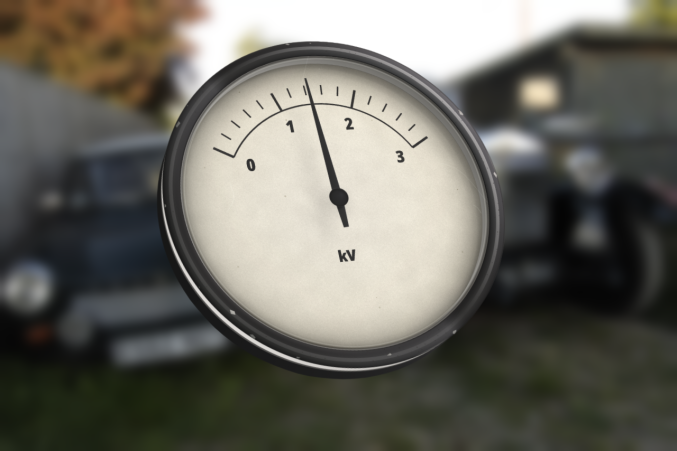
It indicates 1.4 kV
